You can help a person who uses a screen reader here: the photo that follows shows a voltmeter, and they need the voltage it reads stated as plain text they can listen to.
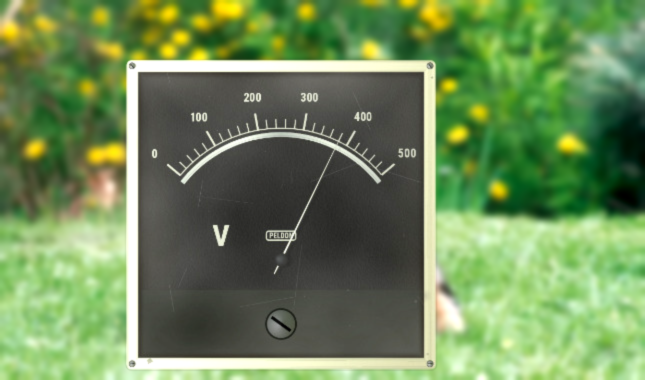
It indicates 380 V
